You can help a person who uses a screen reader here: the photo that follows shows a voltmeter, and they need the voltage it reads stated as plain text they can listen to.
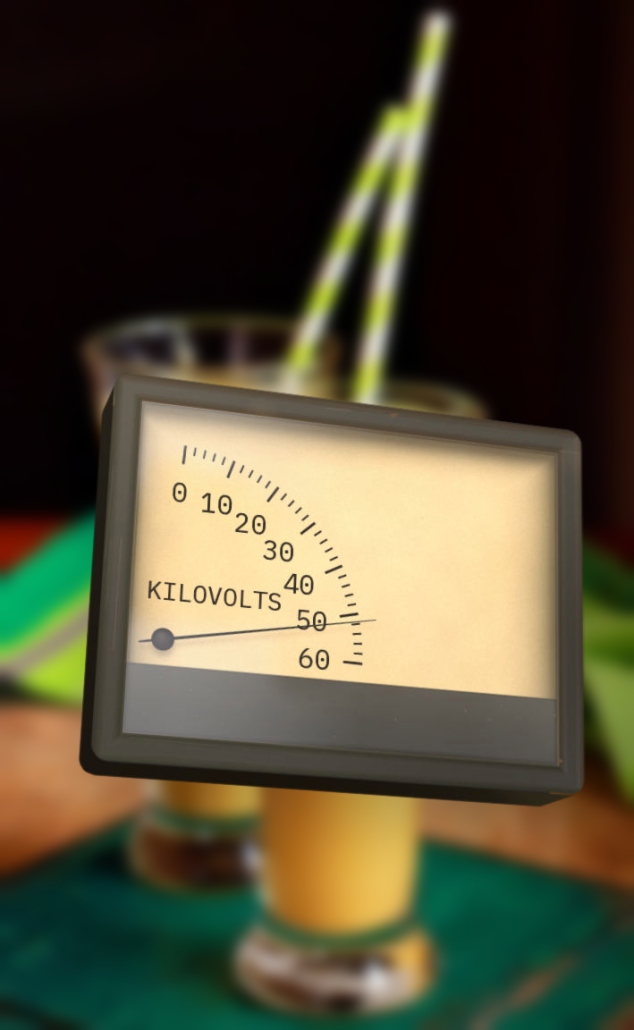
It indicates 52 kV
